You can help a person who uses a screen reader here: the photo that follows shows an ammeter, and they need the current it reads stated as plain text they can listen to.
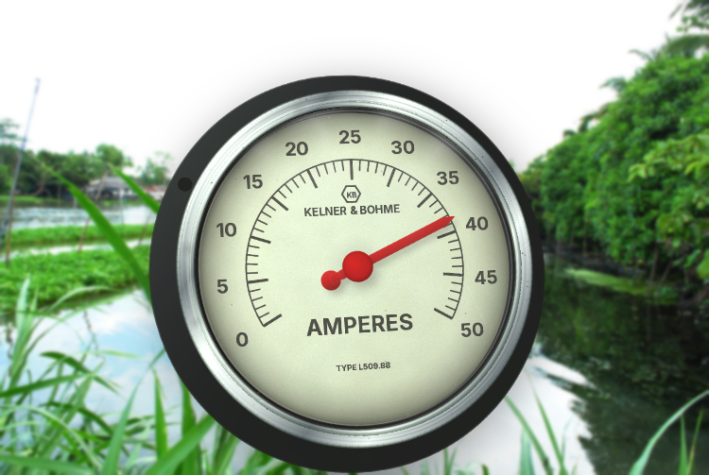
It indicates 38.5 A
